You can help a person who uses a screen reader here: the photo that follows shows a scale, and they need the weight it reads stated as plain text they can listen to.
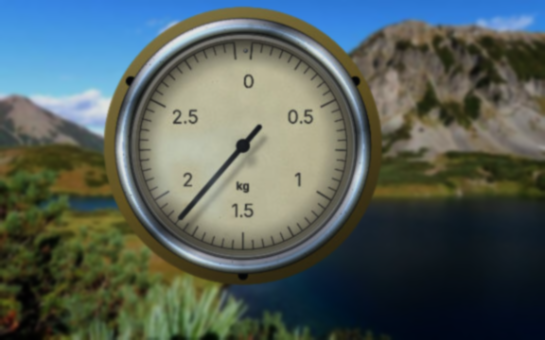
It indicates 1.85 kg
